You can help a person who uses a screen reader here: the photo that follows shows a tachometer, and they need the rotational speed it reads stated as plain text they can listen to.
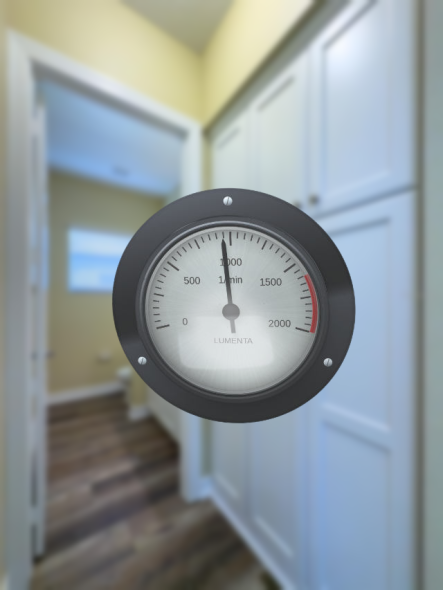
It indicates 950 rpm
